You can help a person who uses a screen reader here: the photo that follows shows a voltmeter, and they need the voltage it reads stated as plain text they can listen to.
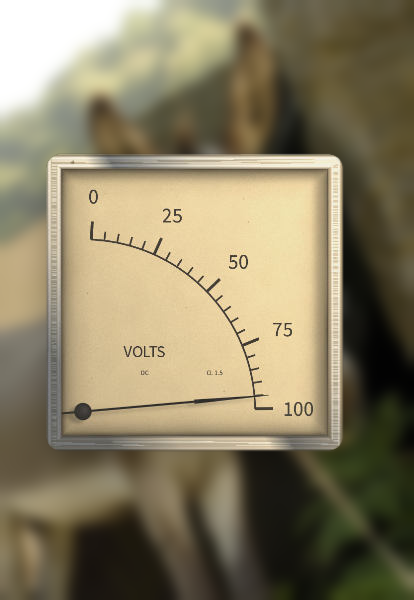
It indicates 95 V
